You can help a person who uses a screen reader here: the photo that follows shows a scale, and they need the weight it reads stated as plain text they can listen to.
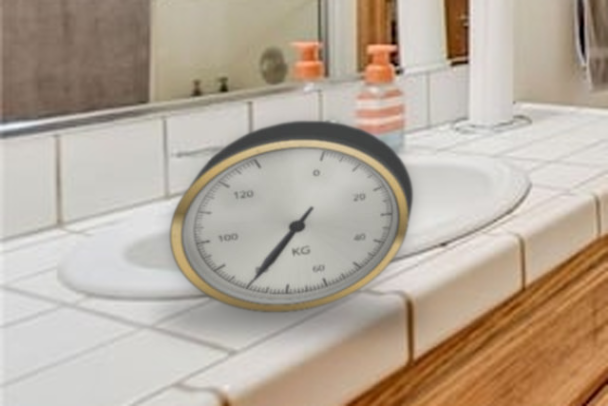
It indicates 80 kg
